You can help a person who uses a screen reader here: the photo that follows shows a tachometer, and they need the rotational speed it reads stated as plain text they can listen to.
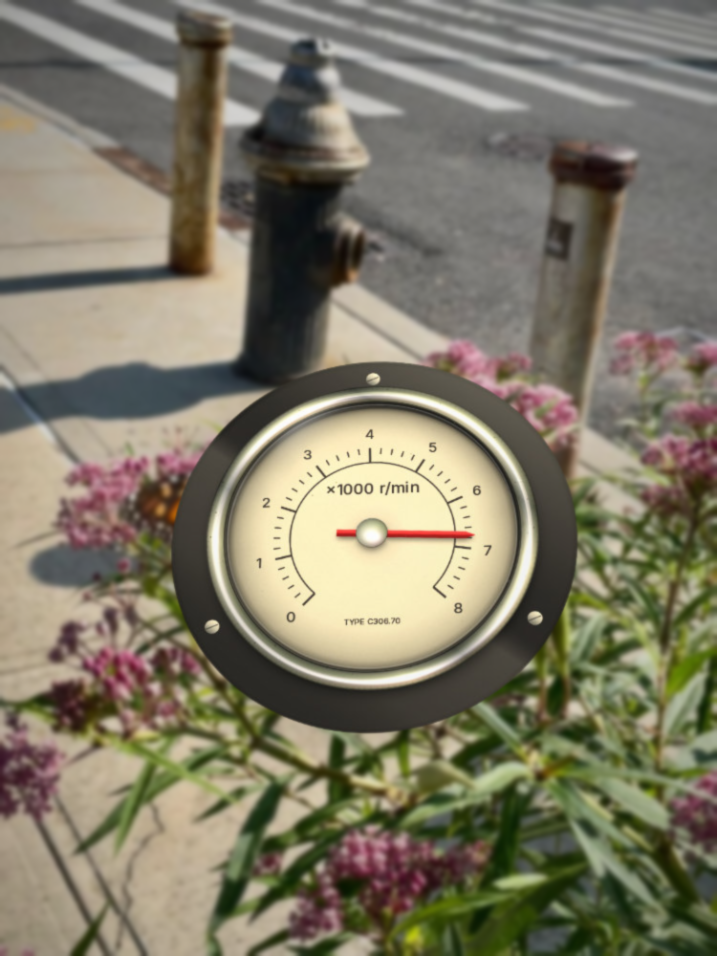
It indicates 6800 rpm
